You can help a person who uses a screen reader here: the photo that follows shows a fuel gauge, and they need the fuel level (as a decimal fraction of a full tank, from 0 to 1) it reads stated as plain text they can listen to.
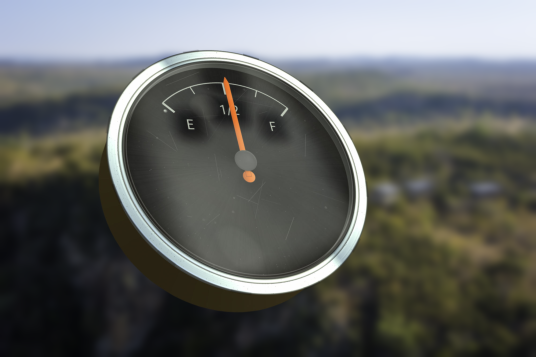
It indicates 0.5
